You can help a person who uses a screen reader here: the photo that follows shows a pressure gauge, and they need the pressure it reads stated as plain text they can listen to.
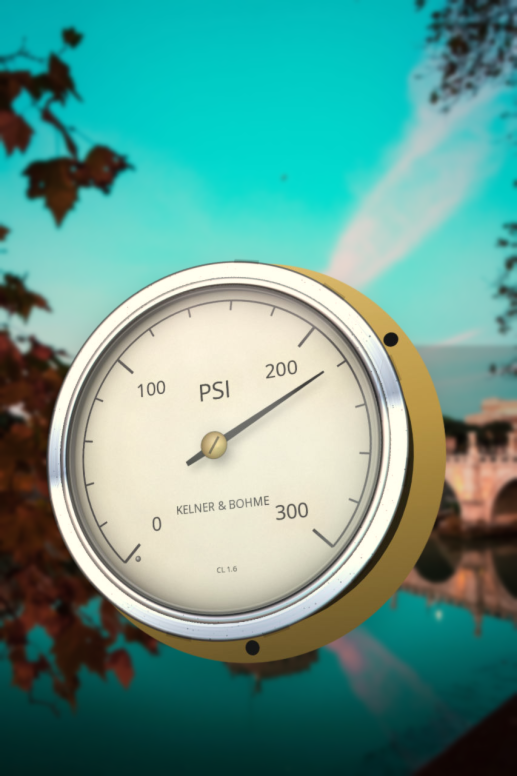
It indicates 220 psi
